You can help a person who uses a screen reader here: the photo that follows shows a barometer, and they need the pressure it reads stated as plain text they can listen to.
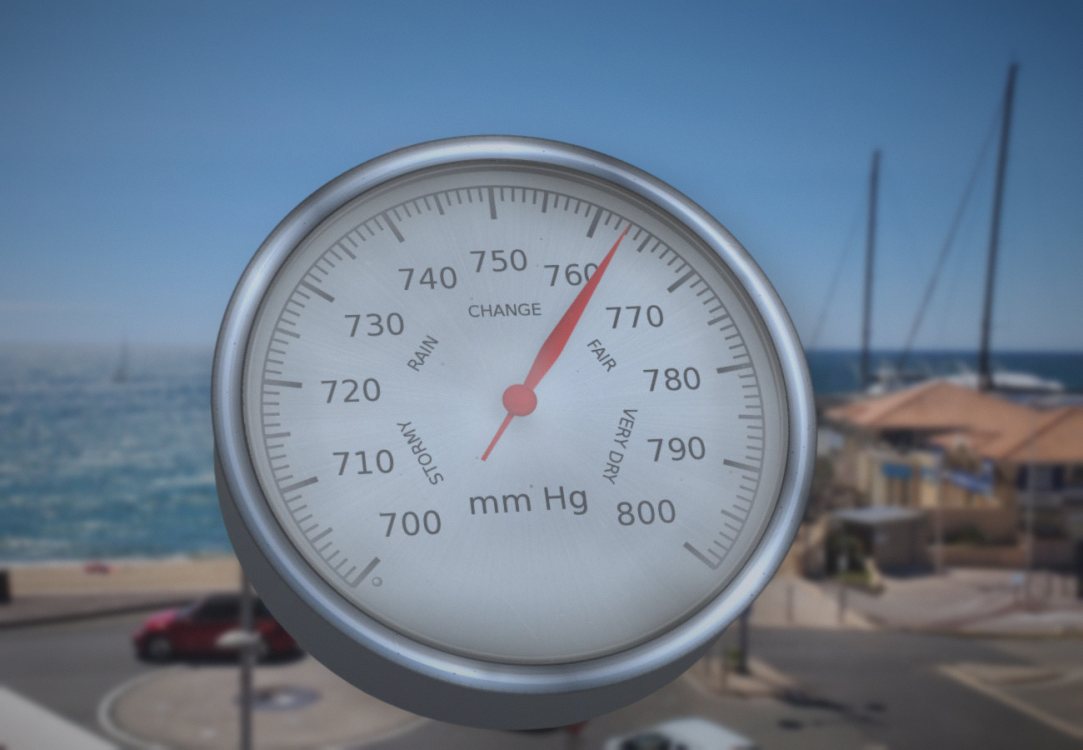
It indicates 763 mmHg
